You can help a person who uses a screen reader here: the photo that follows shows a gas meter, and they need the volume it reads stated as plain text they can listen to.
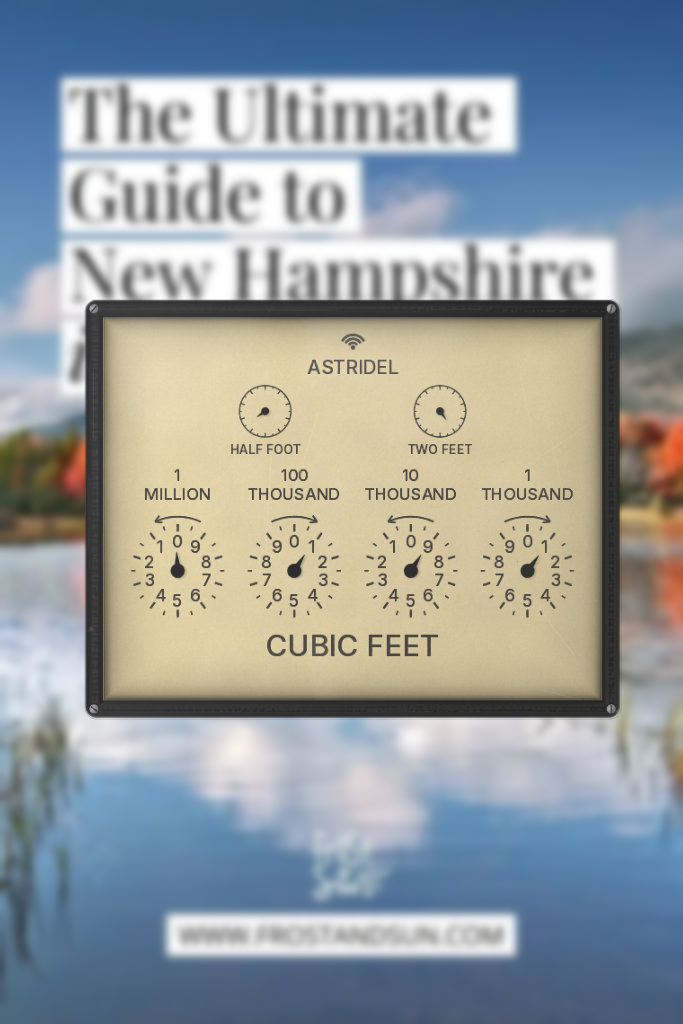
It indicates 9100 ft³
